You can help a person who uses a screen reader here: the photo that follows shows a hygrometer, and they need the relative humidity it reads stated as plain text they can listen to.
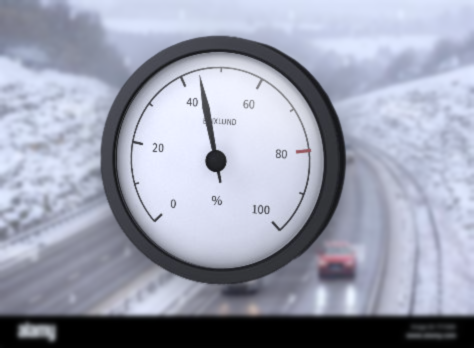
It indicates 45 %
